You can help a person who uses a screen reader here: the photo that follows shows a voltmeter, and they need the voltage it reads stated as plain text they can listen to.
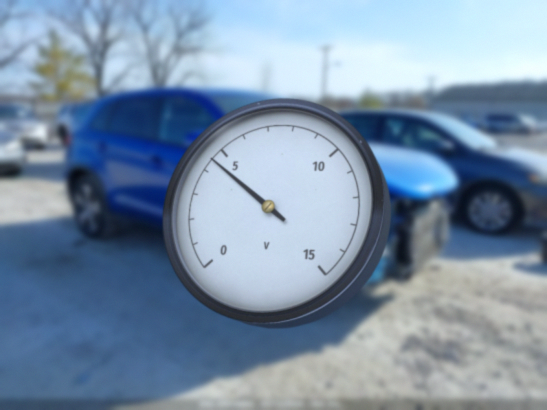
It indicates 4.5 V
